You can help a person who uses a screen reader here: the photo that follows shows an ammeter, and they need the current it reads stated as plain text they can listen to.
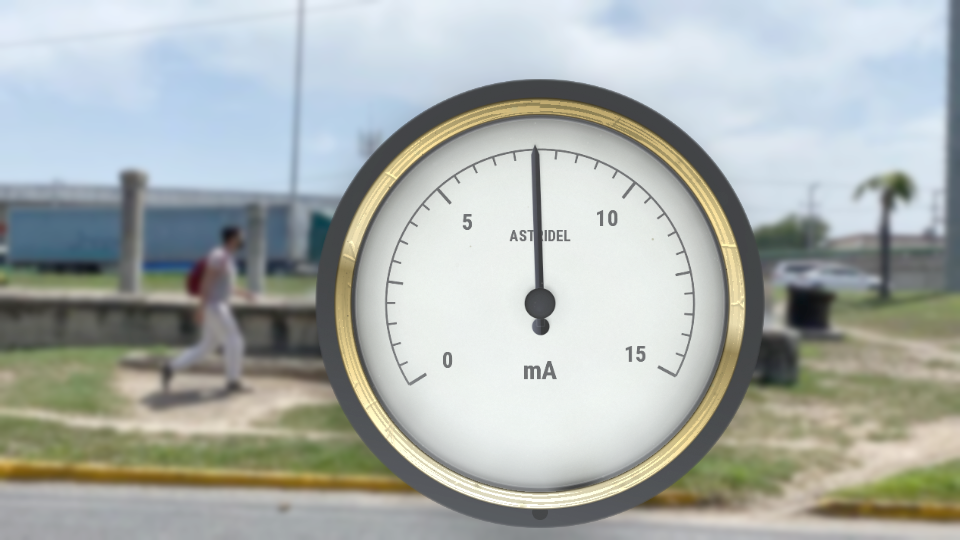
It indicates 7.5 mA
